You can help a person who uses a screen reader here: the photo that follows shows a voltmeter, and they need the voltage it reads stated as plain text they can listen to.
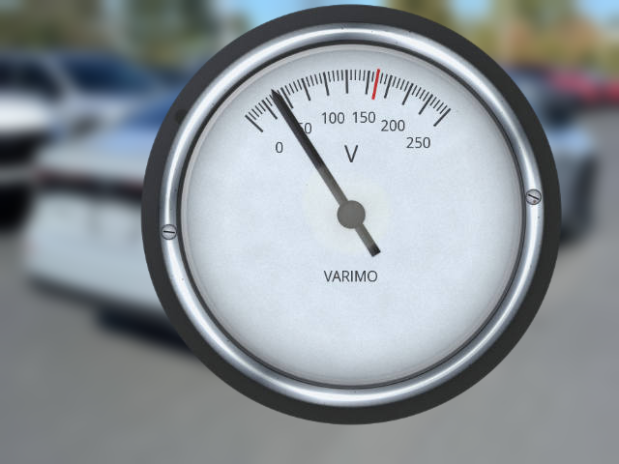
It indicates 40 V
